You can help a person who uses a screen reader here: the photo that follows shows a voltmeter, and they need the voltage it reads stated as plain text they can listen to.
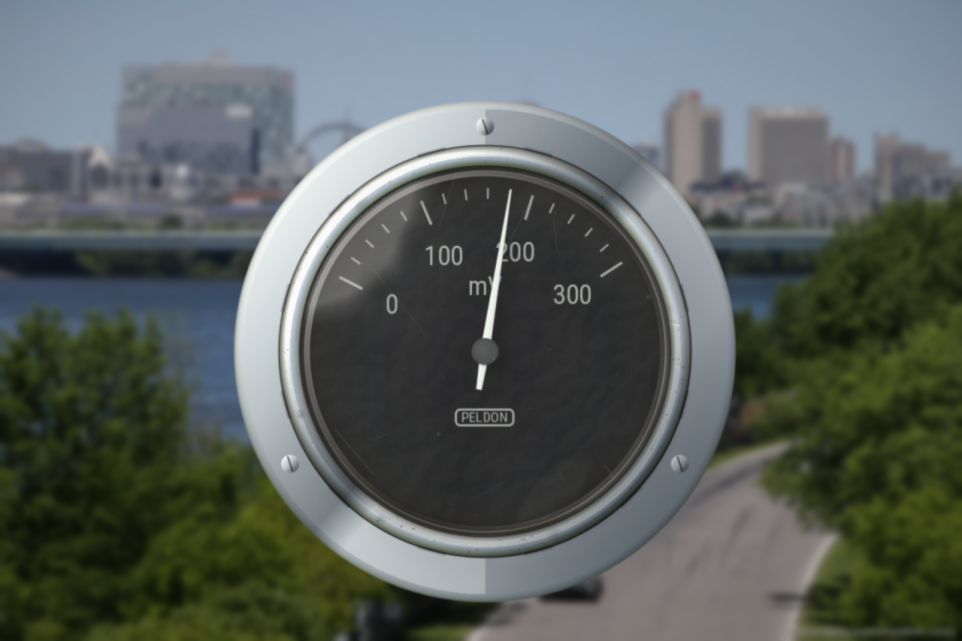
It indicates 180 mV
